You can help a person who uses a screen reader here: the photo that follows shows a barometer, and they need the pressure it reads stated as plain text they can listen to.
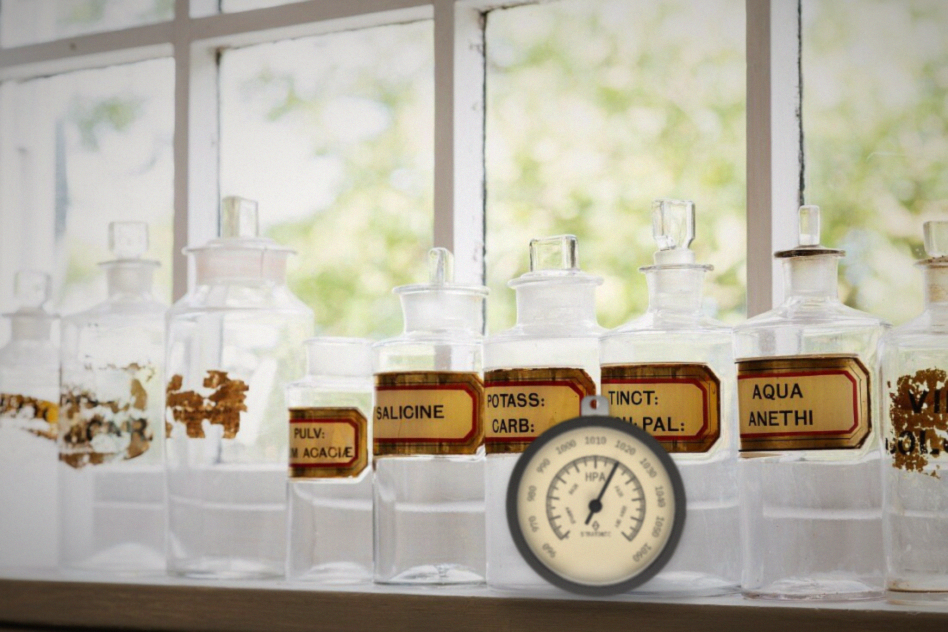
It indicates 1020 hPa
